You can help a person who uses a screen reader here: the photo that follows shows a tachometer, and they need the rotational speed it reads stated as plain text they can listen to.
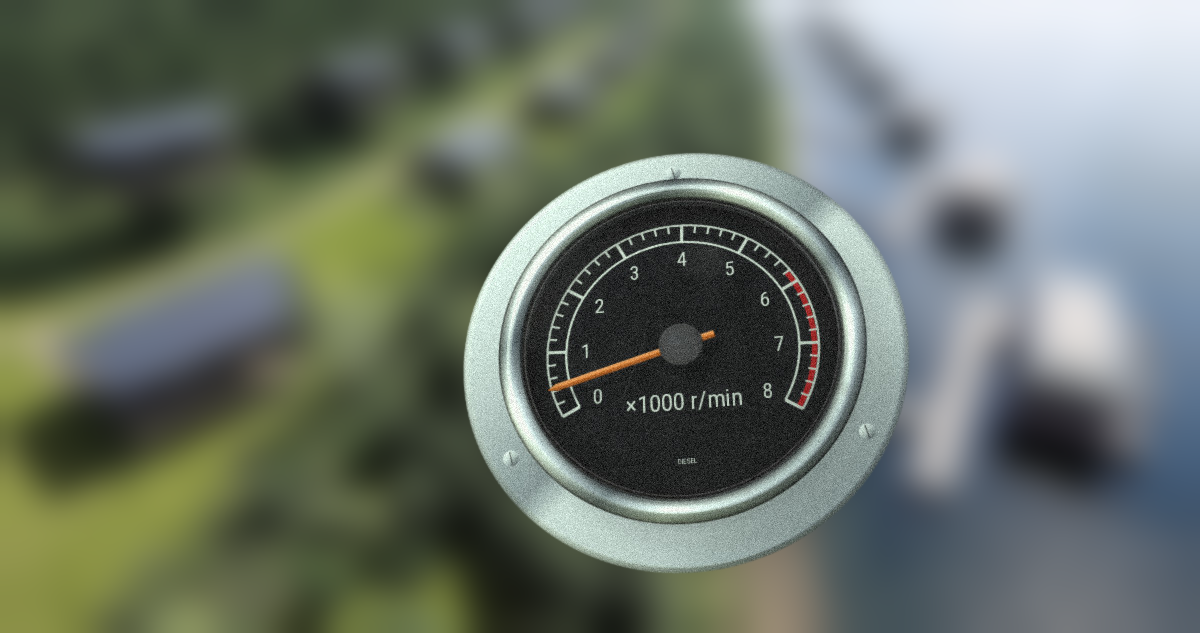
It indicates 400 rpm
